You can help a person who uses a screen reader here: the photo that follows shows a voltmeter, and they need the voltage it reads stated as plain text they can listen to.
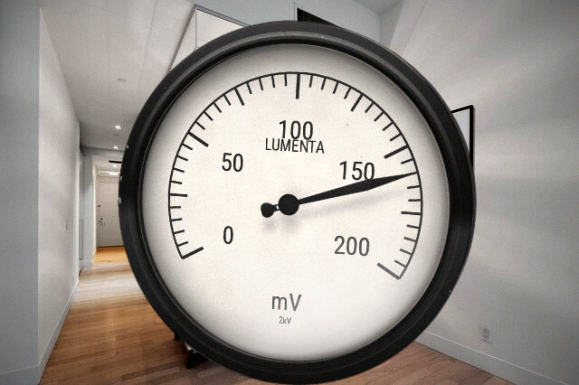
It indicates 160 mV
